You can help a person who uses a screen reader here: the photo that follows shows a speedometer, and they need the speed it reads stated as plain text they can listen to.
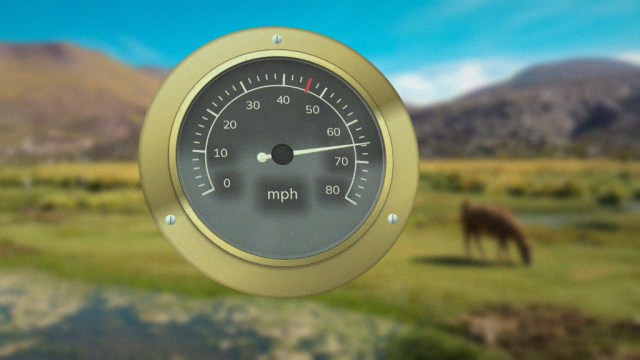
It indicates 66 mph
